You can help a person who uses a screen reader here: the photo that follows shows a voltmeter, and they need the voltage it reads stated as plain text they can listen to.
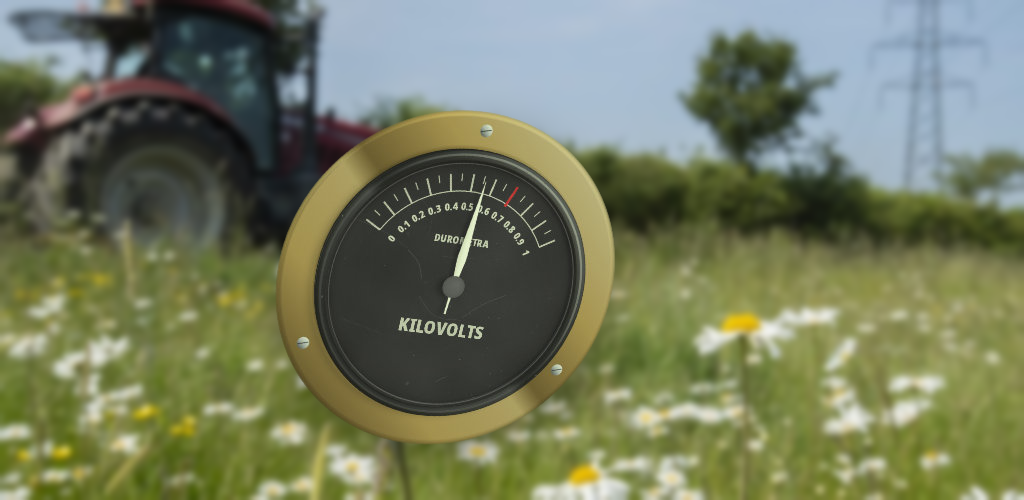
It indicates 0.55 kV
